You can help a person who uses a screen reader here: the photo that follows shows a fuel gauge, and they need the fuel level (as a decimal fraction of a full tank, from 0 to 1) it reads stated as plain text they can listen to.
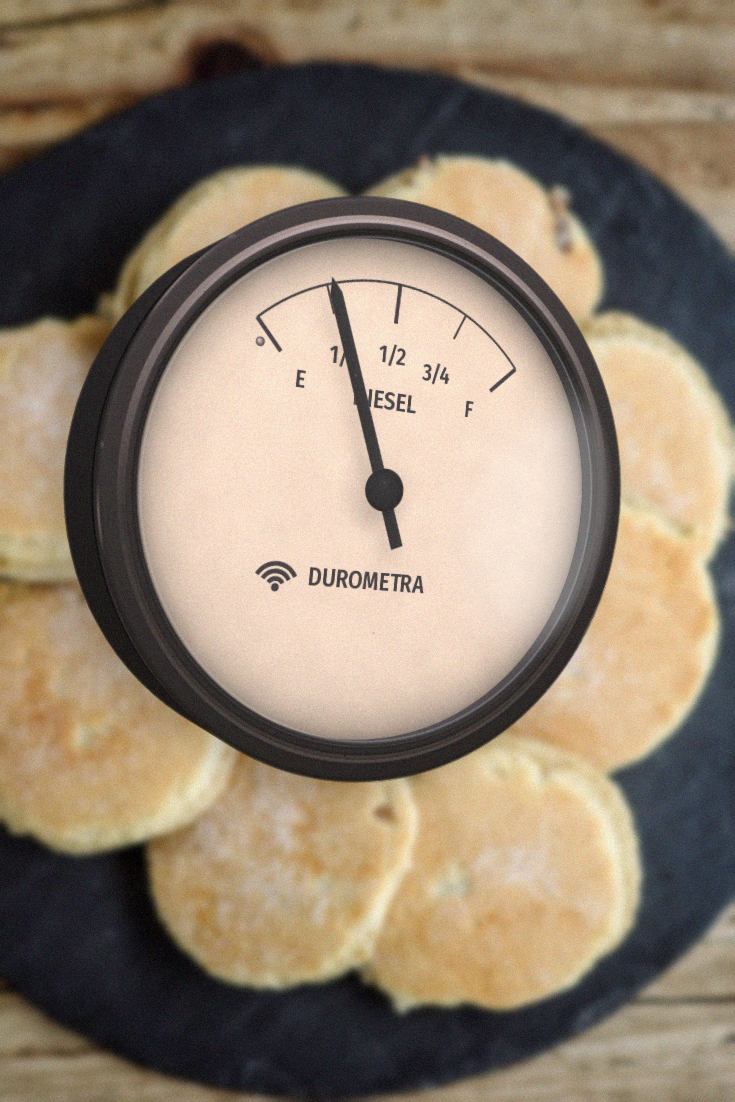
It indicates 0.25
